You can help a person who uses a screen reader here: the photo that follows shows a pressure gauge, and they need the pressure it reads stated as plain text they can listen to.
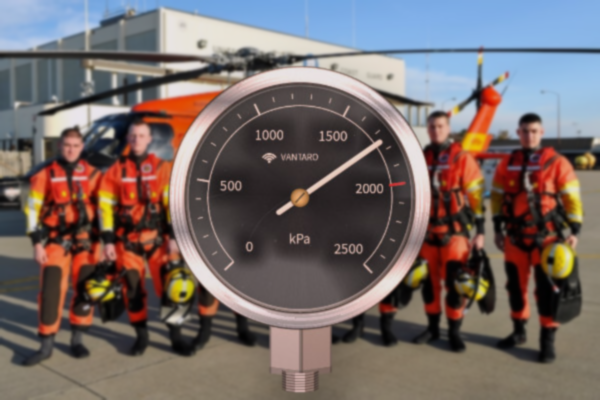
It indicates 1750 kPa
